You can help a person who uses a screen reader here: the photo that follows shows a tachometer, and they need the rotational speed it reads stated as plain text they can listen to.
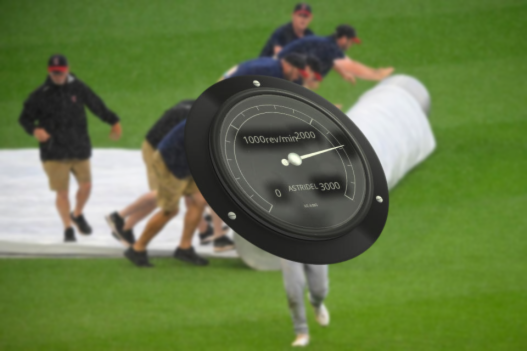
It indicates 2400 rpm
